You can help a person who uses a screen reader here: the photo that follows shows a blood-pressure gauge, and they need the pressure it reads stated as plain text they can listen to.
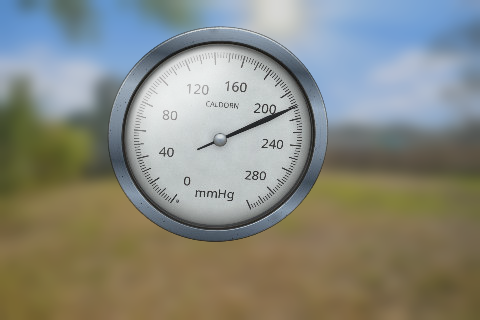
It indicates 210 mmHg
